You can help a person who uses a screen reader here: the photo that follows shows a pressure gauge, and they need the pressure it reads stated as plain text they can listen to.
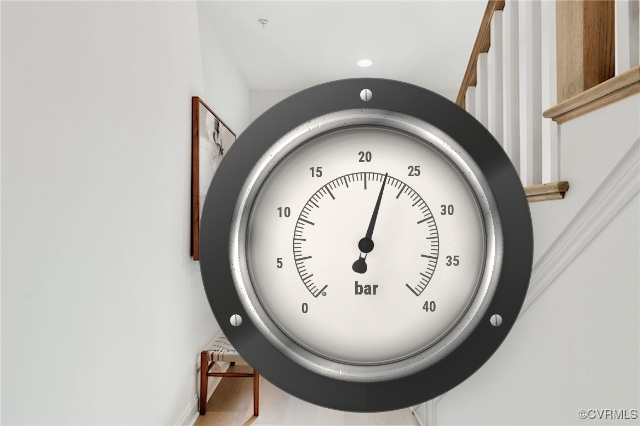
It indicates 22.5 bar
